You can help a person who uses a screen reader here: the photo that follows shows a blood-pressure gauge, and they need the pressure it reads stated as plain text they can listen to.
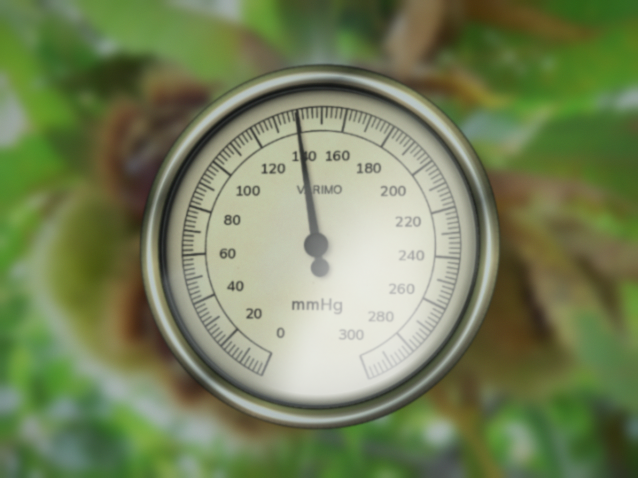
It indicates 140 mmHg
